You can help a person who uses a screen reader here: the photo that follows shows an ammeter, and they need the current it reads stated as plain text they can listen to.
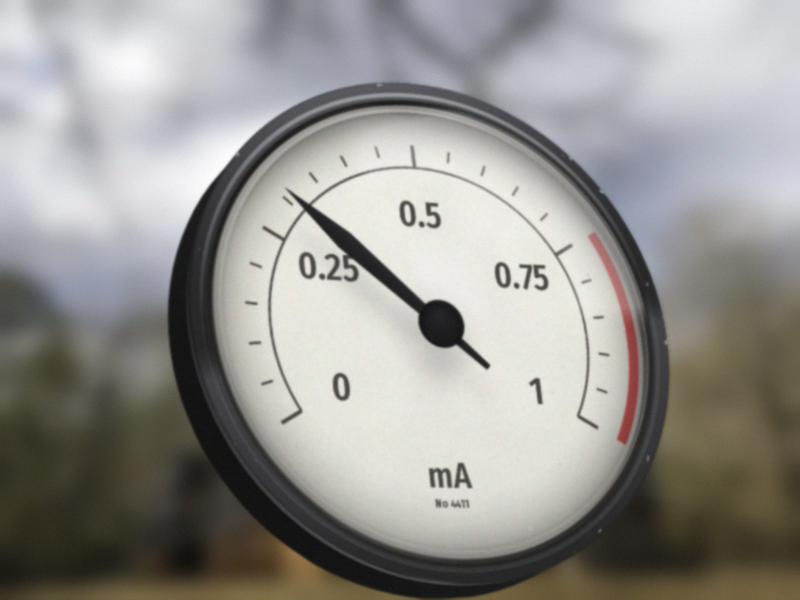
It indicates 0.3 mA
